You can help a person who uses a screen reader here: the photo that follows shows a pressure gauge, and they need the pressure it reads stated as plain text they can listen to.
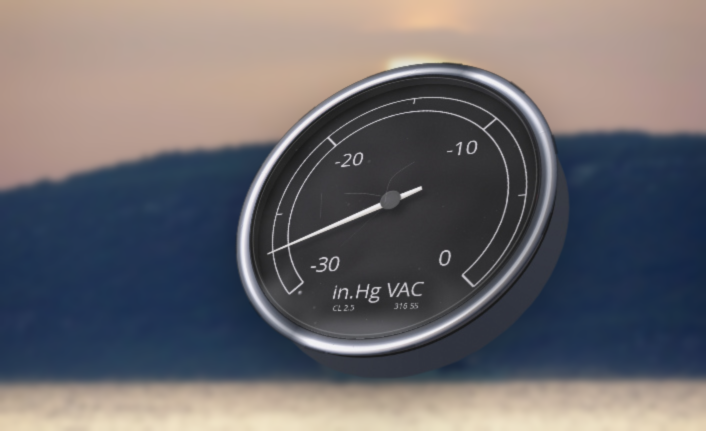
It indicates -27.5 inHg
